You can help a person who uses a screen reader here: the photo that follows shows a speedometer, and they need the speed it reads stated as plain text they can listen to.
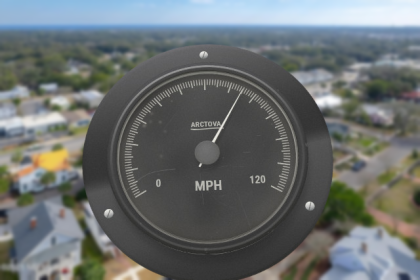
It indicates 75 mph
